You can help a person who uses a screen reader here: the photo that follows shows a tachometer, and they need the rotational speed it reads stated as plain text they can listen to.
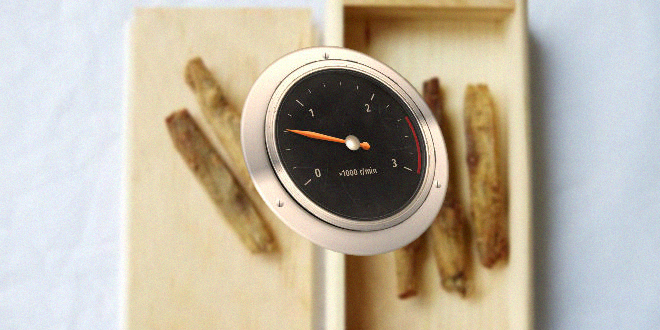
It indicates 600 rpm
